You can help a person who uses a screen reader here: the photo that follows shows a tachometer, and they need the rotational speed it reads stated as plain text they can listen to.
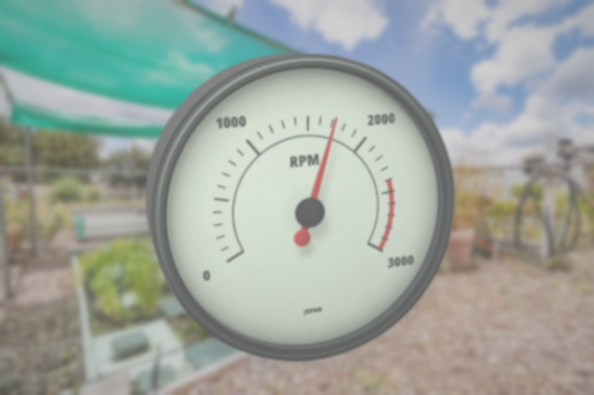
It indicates 1700 rpm
